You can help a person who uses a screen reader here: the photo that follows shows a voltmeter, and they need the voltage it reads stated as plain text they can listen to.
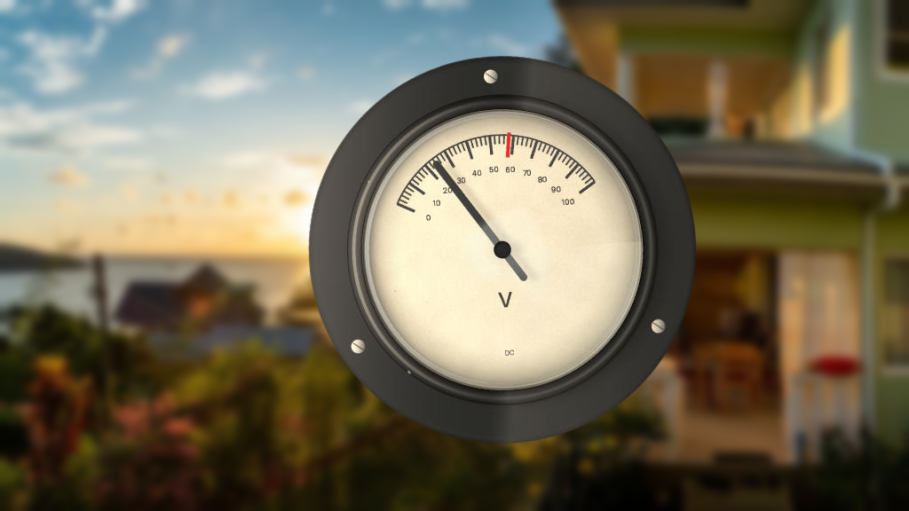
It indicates 24 V
